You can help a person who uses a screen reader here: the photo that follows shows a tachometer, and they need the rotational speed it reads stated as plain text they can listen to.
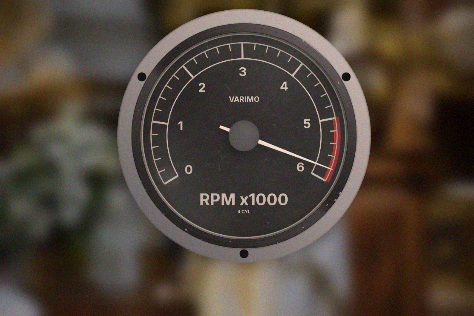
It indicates 5800 rpm
